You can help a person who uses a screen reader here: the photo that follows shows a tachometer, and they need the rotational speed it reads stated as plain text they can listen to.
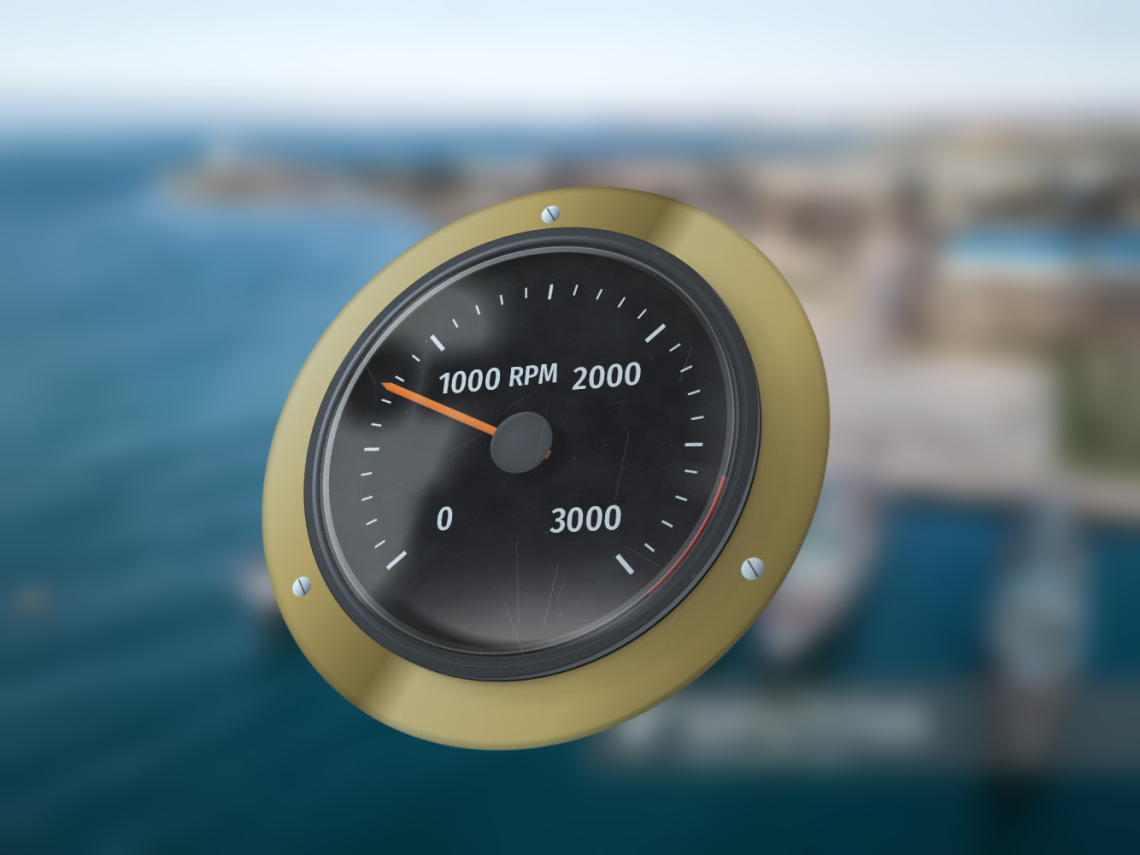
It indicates 750 rpm
